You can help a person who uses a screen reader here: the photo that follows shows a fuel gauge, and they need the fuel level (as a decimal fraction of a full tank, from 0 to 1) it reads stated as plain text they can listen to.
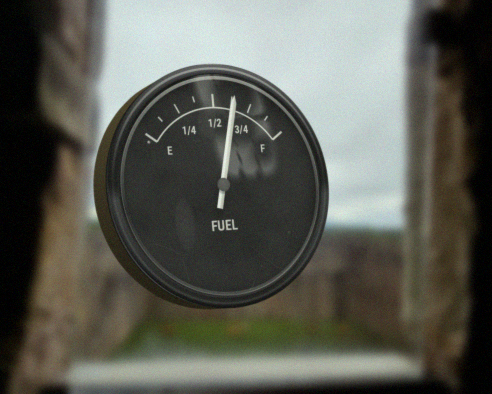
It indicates 0.625
